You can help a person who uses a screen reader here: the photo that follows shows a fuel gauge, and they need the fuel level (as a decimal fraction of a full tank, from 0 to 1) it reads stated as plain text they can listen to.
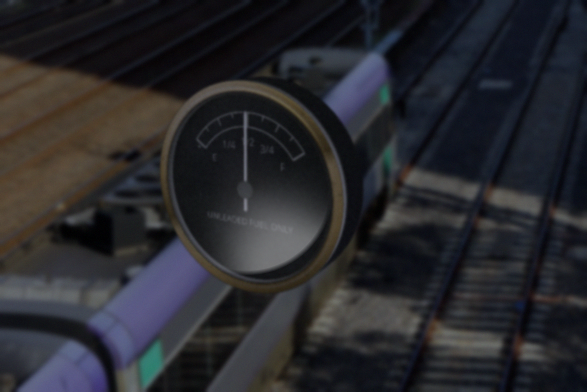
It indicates 0.5
